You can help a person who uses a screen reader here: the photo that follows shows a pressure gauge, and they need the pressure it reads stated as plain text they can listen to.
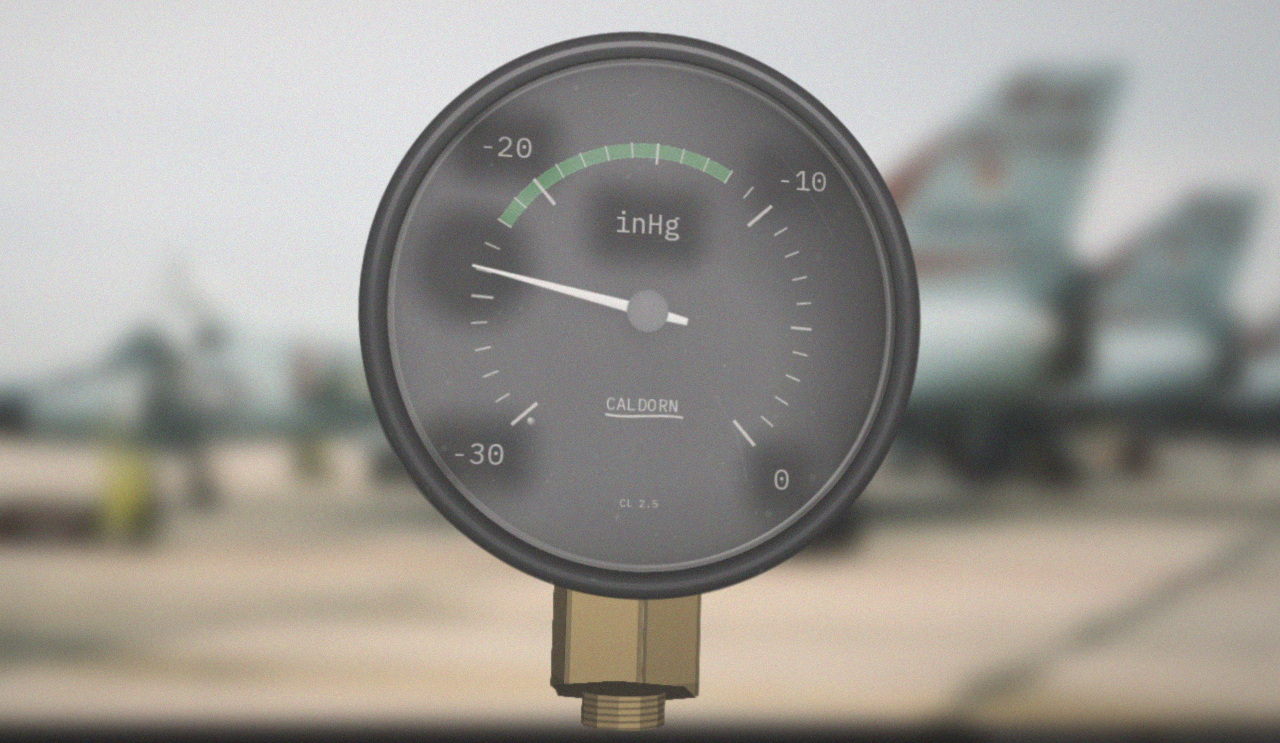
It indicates -24 inHg
